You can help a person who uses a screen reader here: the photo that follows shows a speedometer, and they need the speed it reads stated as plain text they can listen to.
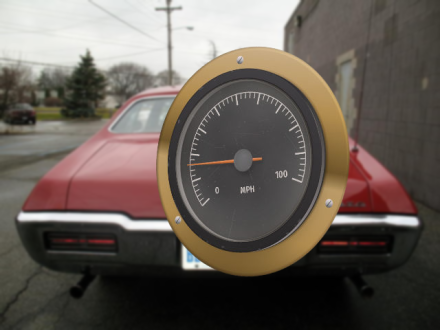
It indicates 16 mph
